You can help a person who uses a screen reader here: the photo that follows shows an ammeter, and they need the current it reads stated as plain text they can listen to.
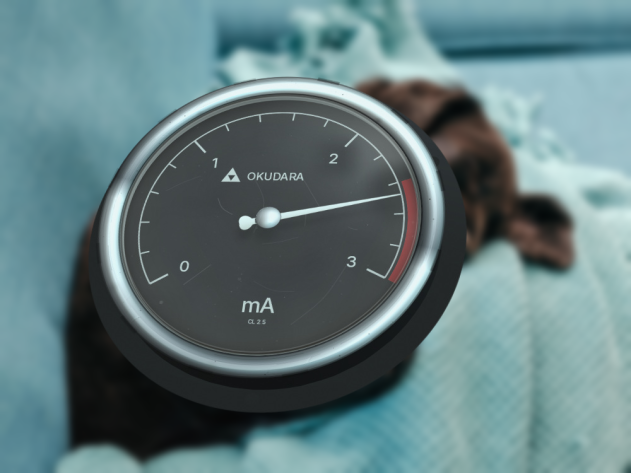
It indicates 2.5 mA
